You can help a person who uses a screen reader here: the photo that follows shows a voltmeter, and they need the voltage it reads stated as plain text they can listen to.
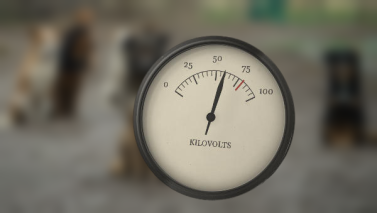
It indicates 60 kV
